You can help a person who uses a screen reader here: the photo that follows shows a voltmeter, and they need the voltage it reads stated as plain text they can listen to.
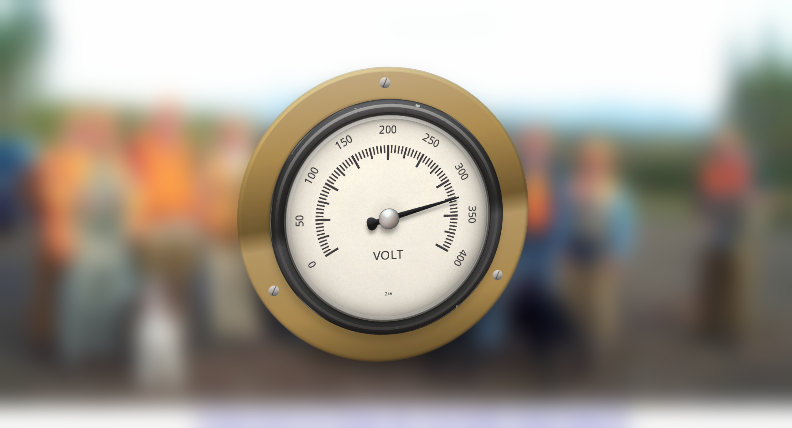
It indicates 325 V
